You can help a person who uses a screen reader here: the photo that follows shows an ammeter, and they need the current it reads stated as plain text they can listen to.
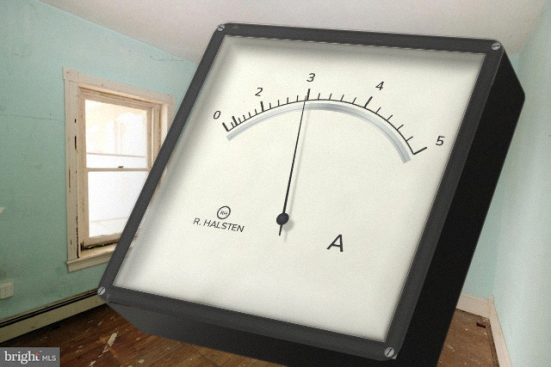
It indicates 3 A
